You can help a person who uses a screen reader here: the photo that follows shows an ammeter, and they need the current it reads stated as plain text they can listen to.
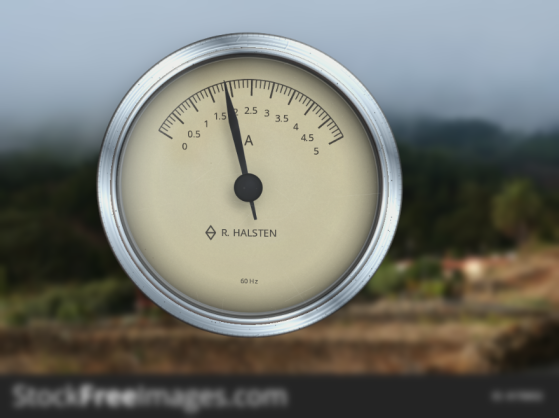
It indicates 1.9 A
